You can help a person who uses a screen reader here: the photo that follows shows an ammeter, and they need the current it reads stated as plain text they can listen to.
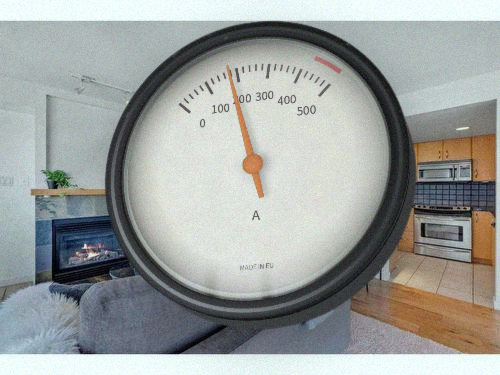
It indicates 180 A
